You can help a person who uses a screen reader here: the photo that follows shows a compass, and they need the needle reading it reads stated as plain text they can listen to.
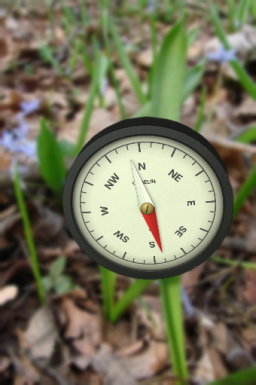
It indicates 170 °
